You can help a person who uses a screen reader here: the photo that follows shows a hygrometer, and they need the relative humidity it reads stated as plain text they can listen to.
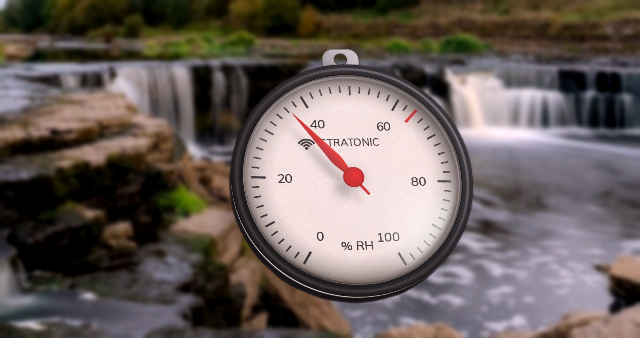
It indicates 36 %
